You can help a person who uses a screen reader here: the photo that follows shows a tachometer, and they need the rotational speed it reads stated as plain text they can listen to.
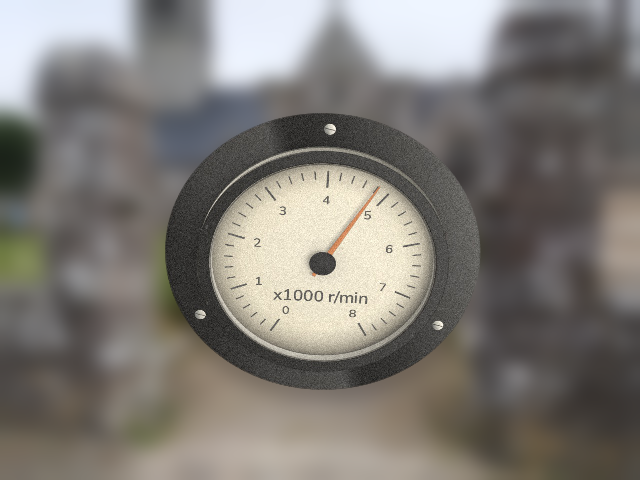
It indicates 4800 rpm
